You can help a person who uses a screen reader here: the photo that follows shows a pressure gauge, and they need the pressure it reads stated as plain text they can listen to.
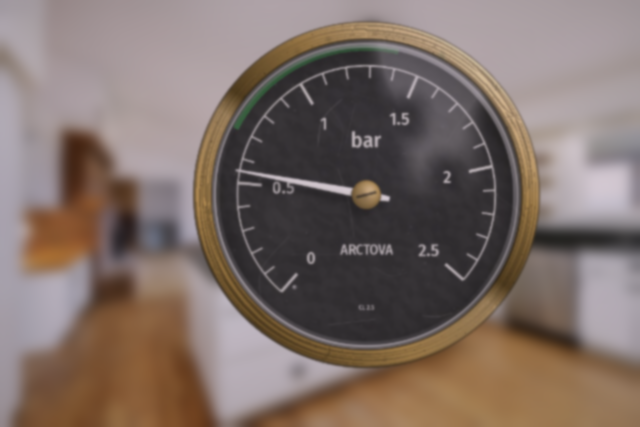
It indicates 0.55 bar
